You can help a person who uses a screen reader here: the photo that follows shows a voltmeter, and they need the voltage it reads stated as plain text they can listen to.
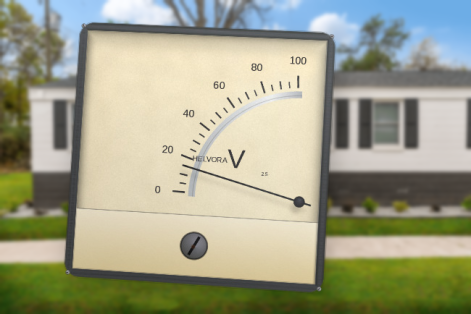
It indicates 15 V
